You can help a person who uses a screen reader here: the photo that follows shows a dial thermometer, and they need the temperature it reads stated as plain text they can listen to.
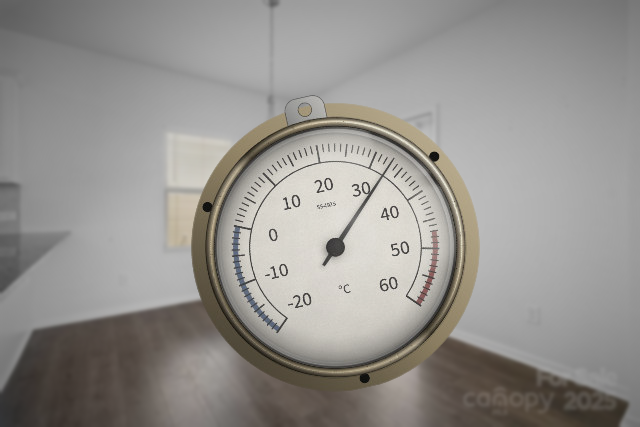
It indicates 33 °C
